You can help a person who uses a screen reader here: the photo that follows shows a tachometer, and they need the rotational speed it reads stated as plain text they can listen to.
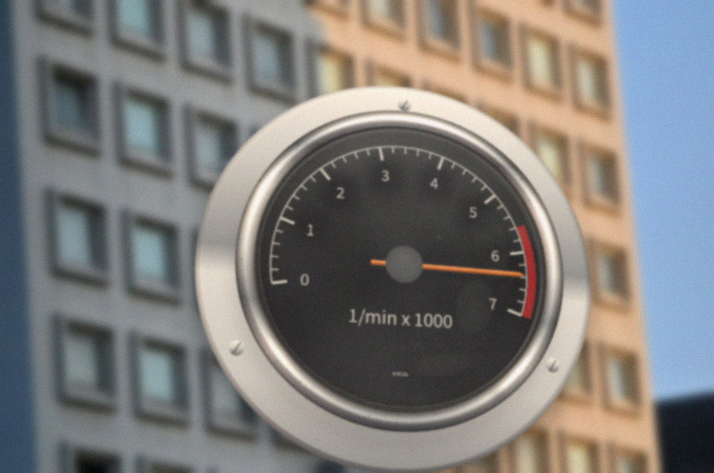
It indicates 6400 rpm
